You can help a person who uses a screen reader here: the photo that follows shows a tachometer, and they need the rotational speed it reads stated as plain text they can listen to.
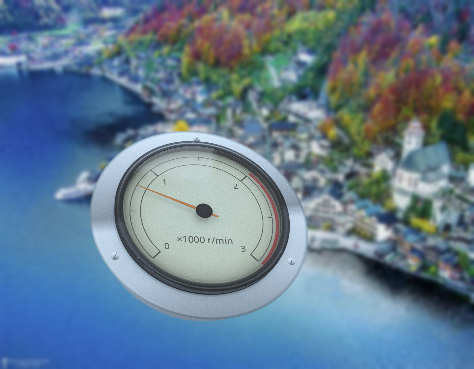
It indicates 750 rpm
